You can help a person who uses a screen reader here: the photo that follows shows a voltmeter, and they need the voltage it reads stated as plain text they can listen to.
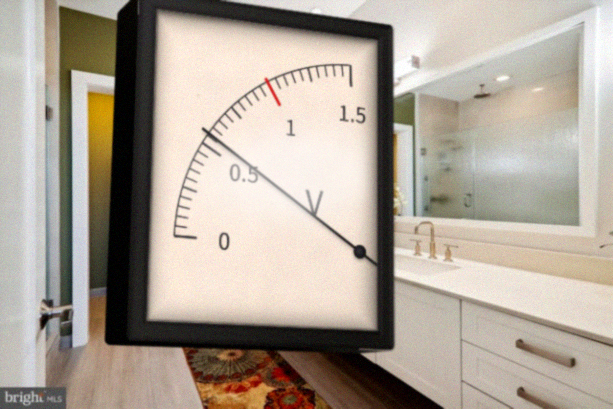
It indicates 0.55 V
